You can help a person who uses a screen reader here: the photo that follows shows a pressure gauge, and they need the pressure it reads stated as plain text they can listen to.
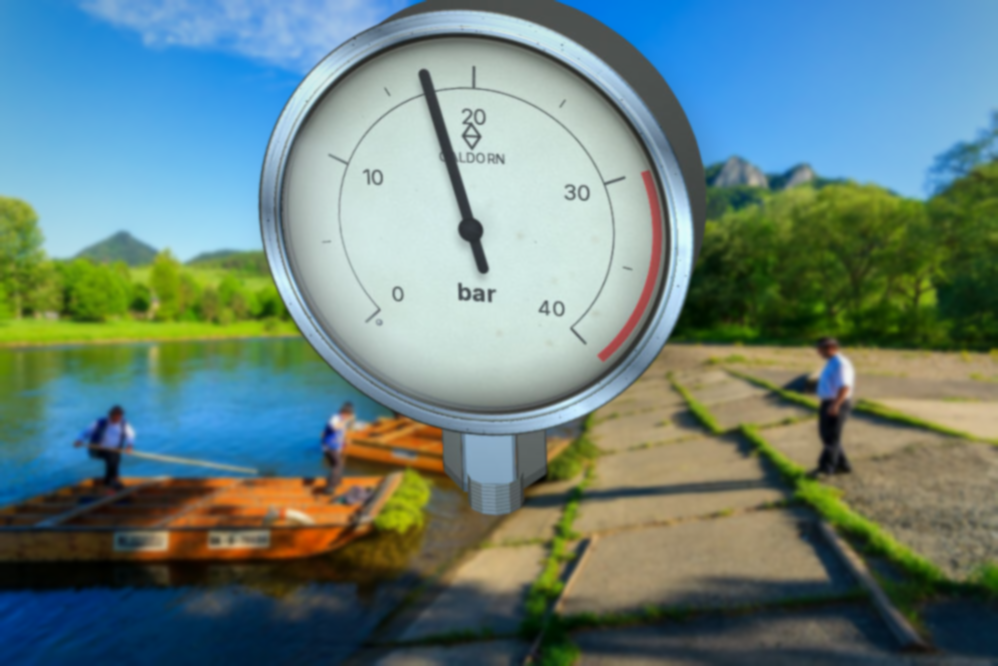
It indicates 17.5 bar
